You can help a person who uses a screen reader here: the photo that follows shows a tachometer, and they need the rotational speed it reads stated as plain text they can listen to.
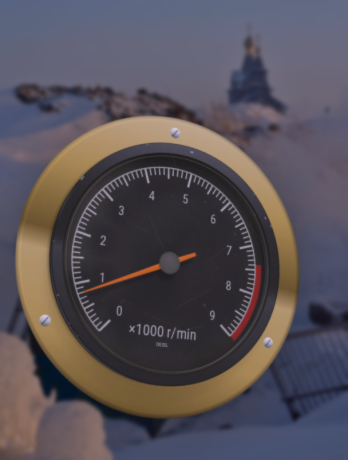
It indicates 800 rpm
